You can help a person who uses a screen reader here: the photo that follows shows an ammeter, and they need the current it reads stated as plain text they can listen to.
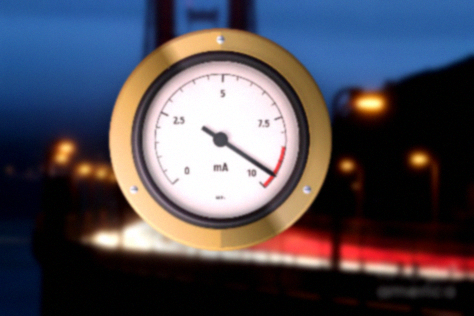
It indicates 9.5 mA
